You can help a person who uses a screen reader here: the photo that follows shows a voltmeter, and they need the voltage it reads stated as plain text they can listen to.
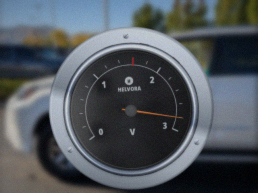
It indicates 2.8 V
